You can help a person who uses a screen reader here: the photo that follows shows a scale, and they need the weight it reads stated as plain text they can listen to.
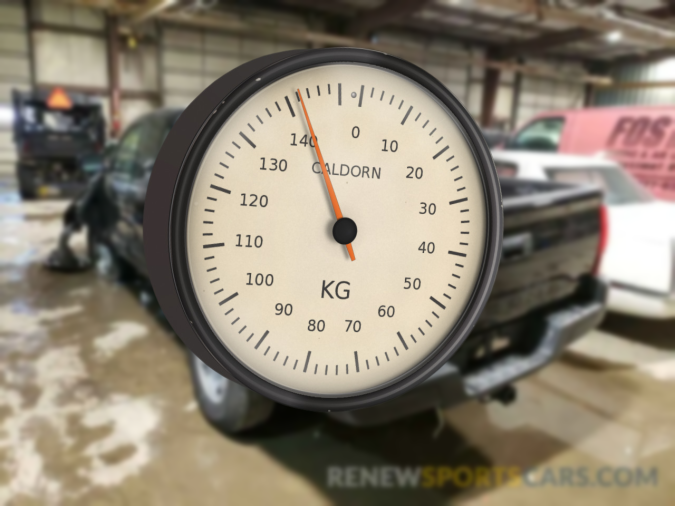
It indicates 142 kg
